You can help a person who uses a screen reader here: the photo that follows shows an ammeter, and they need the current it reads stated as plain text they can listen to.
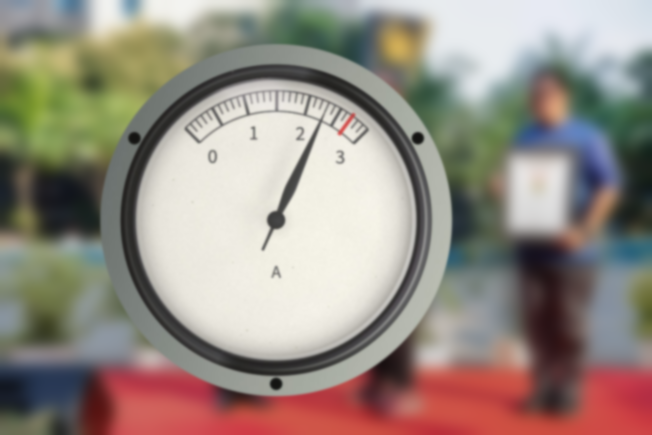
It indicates 2.3 A
